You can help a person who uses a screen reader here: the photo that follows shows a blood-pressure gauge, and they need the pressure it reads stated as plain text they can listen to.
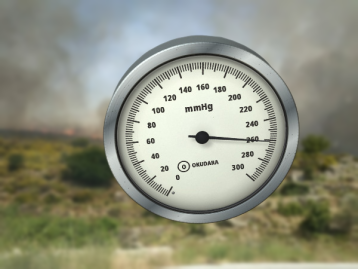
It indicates 260 mmHg
